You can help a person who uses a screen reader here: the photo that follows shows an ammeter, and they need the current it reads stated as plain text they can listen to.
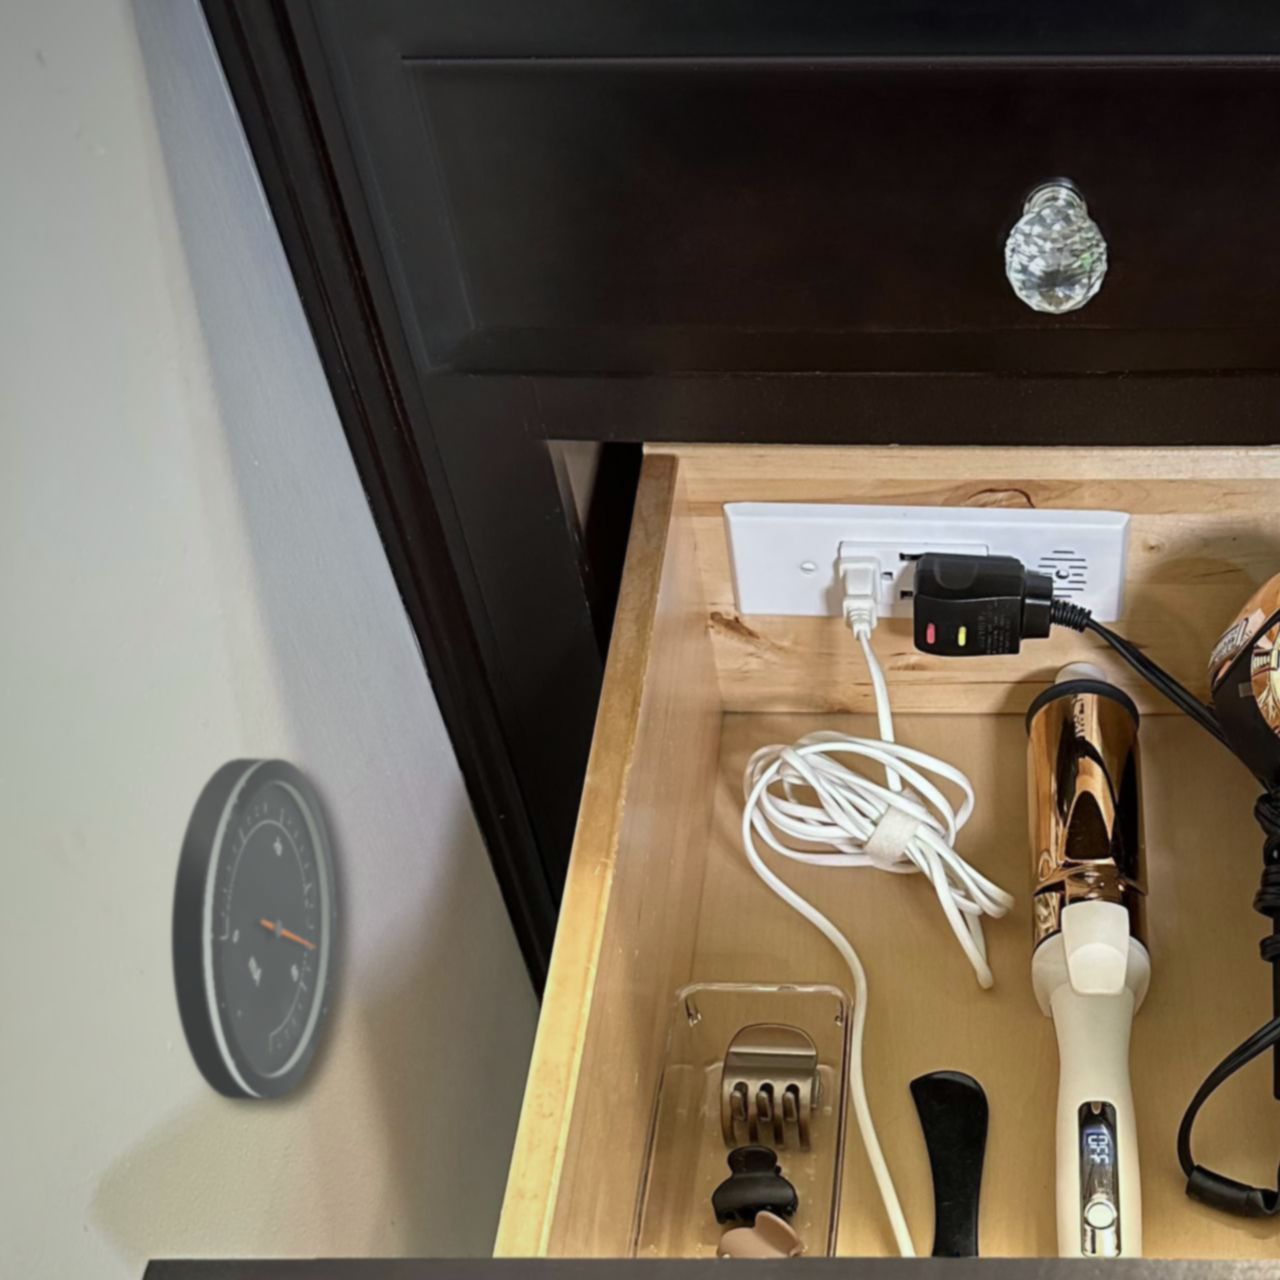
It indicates 36 mA
